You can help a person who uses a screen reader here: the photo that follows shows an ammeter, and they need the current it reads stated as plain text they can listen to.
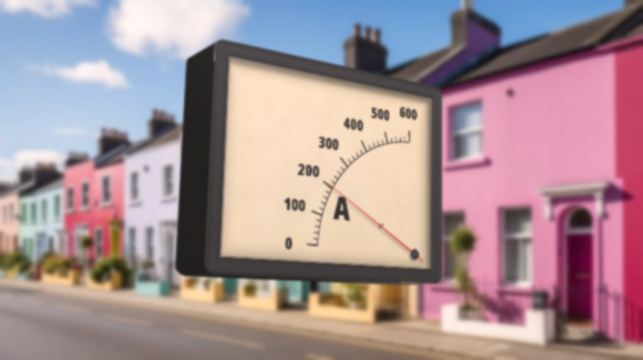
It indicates 200 A
